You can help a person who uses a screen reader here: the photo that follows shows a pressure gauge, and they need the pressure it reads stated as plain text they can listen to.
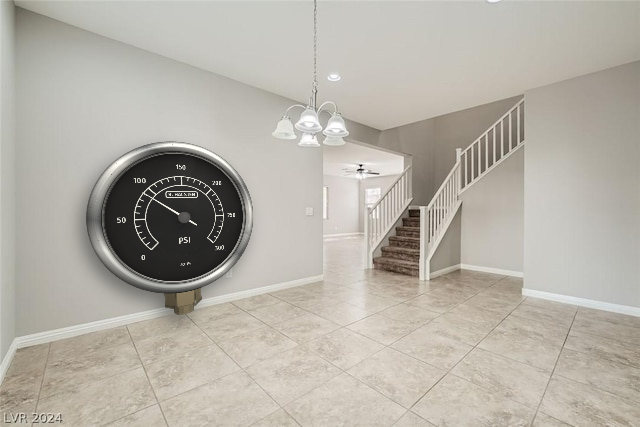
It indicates 90 psi
